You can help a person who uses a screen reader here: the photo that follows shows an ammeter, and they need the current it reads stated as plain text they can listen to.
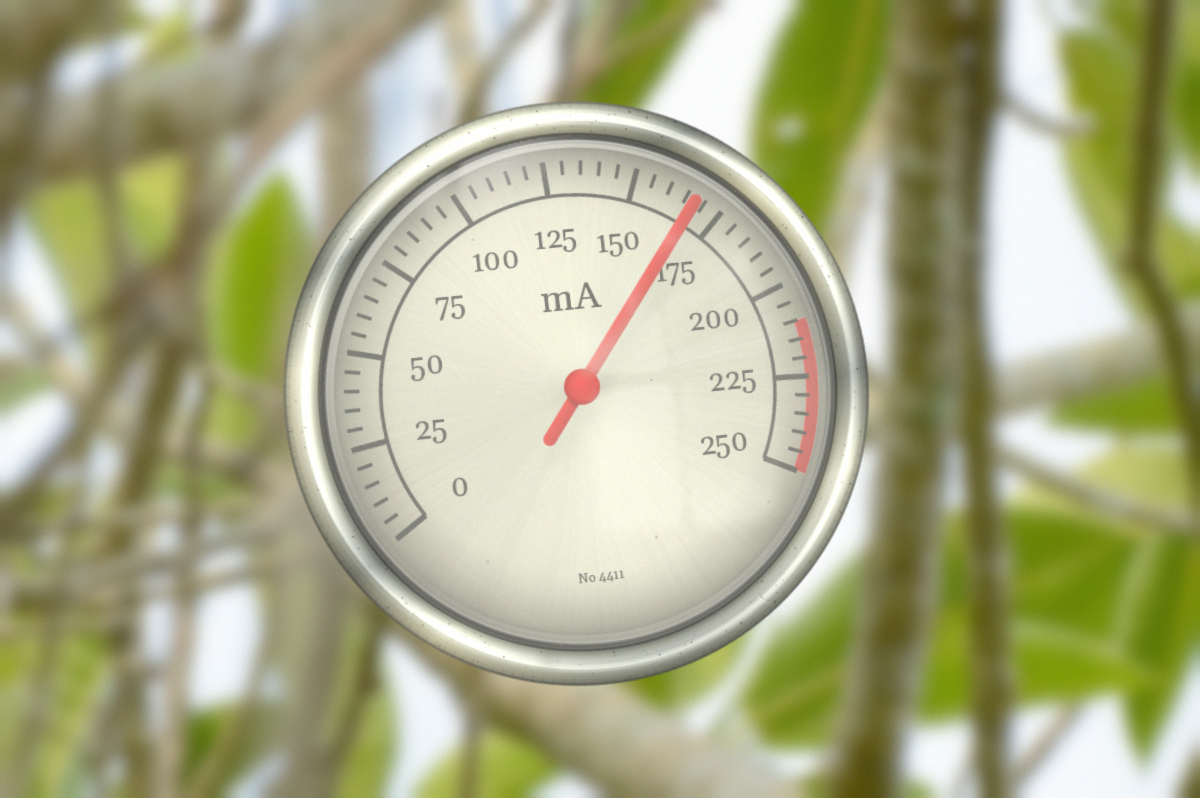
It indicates 167.5 mA
